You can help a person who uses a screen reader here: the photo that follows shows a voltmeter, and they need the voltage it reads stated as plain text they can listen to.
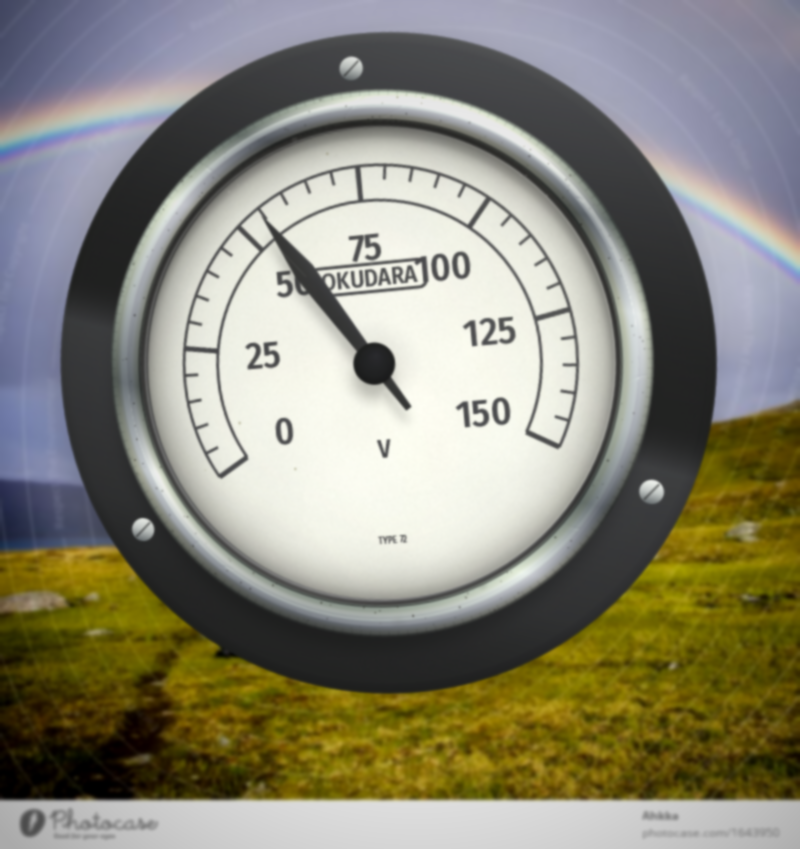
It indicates 55 V
